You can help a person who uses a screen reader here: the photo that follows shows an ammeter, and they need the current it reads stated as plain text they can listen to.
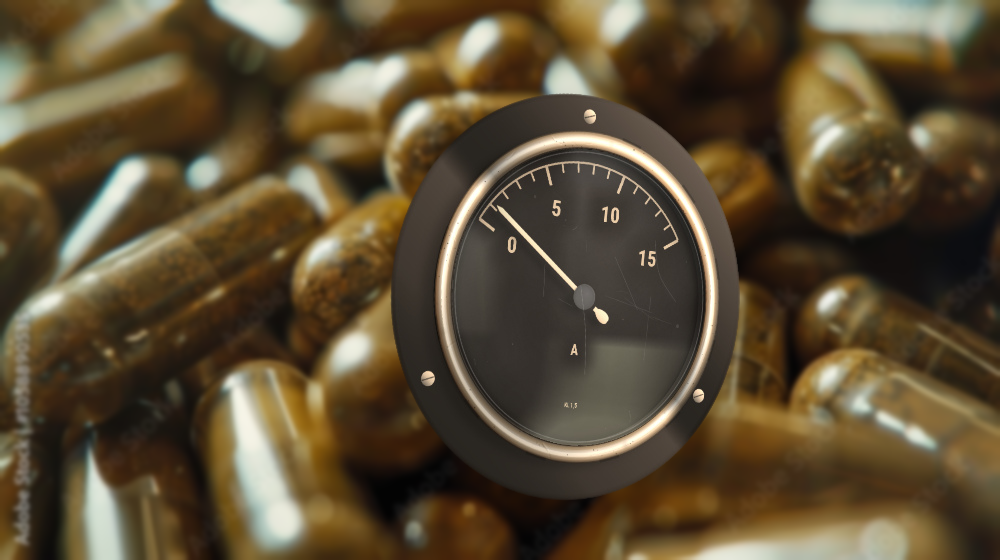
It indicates 1 A
